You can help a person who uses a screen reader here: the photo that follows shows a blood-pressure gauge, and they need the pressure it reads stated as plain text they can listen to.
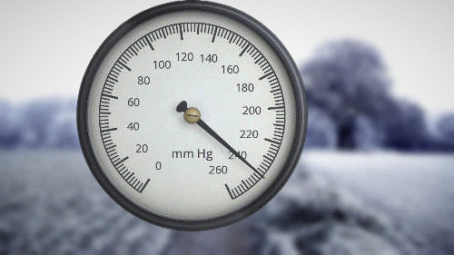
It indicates 240 mmHg
